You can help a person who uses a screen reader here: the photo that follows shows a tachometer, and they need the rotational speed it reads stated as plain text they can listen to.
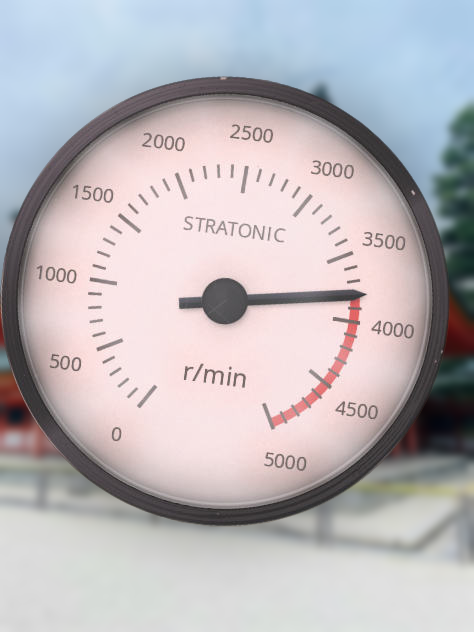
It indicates 3800 rpm
